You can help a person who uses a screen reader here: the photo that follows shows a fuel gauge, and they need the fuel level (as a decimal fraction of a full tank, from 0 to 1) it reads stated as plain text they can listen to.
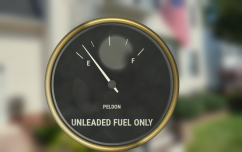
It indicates 0.125
